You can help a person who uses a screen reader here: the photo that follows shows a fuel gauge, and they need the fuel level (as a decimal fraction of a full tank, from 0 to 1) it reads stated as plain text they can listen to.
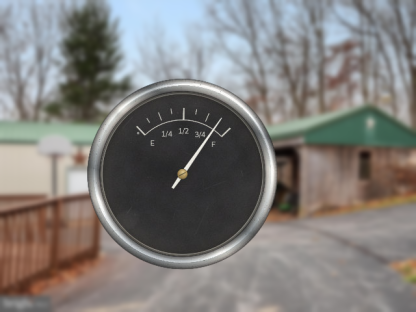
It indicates 0.875
